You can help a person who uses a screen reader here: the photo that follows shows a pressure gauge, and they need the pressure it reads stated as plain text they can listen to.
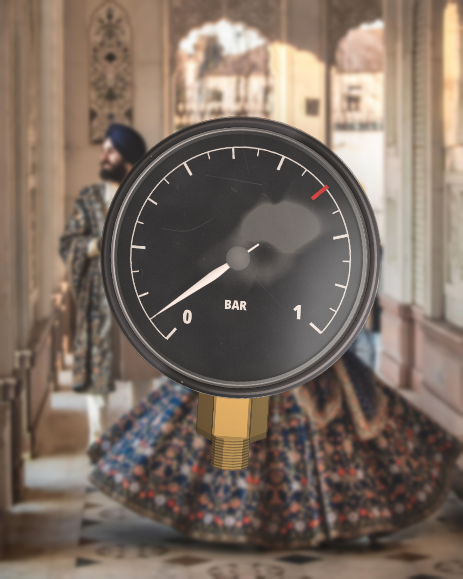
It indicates 0.05 bar
